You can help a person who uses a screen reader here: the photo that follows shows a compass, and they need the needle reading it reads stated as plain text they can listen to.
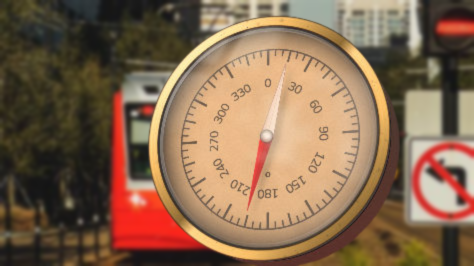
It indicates 195 °
